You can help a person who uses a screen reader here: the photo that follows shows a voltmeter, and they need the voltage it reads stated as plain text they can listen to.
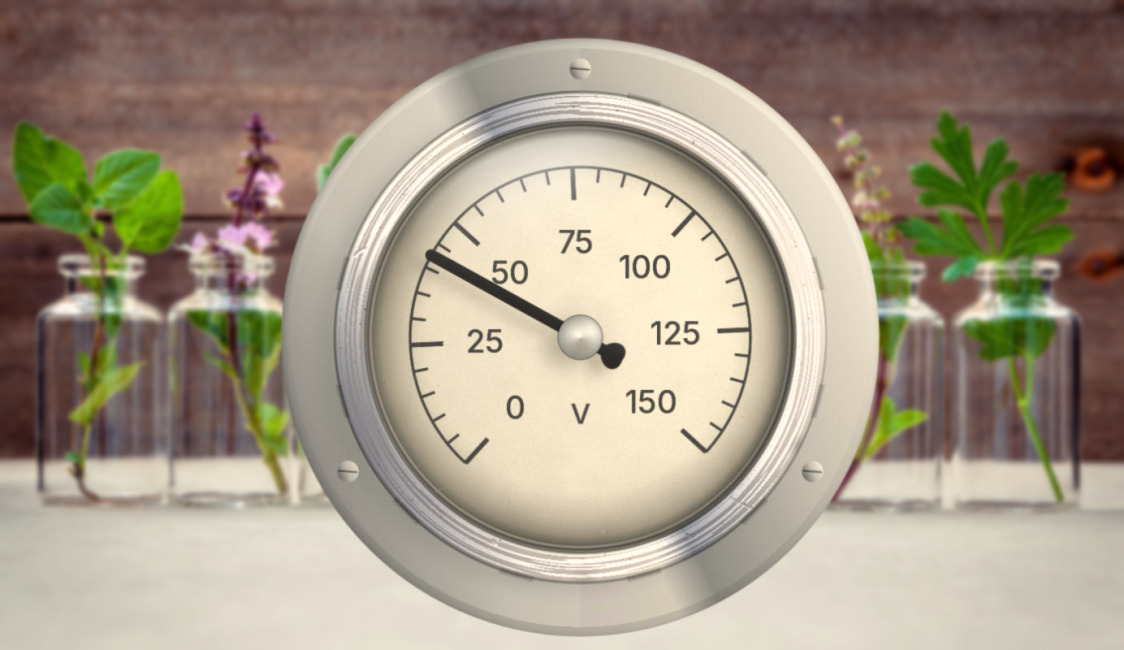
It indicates 42.5 V
